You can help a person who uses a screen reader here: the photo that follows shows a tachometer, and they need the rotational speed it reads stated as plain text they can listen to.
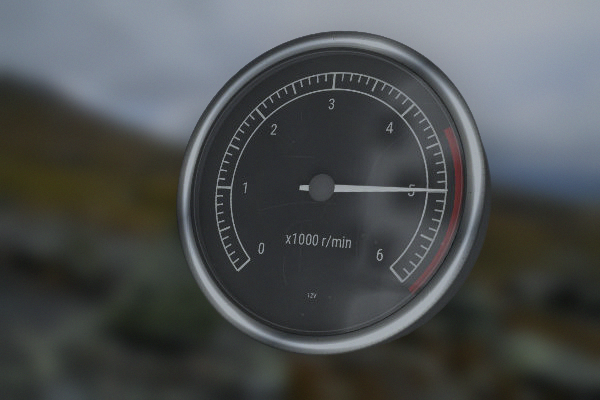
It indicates 5000 rpm
